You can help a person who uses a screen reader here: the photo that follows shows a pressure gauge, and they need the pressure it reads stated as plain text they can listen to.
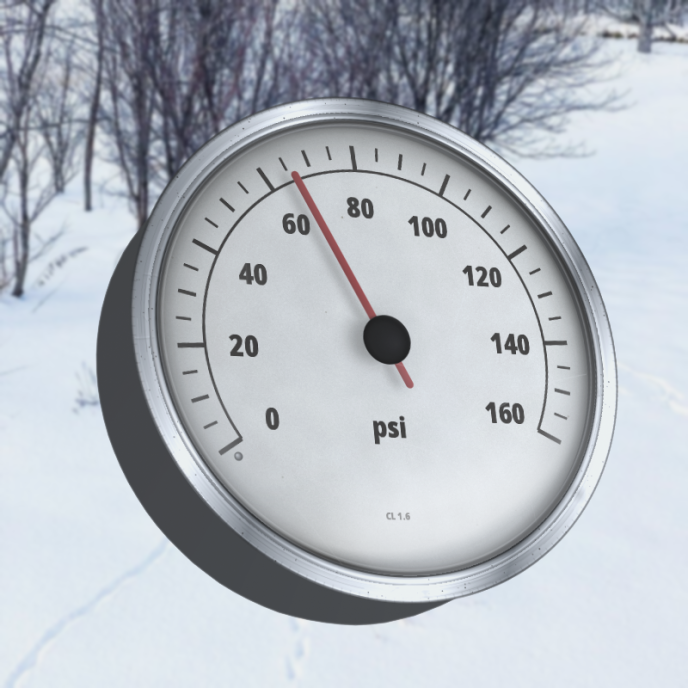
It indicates 65 psi
